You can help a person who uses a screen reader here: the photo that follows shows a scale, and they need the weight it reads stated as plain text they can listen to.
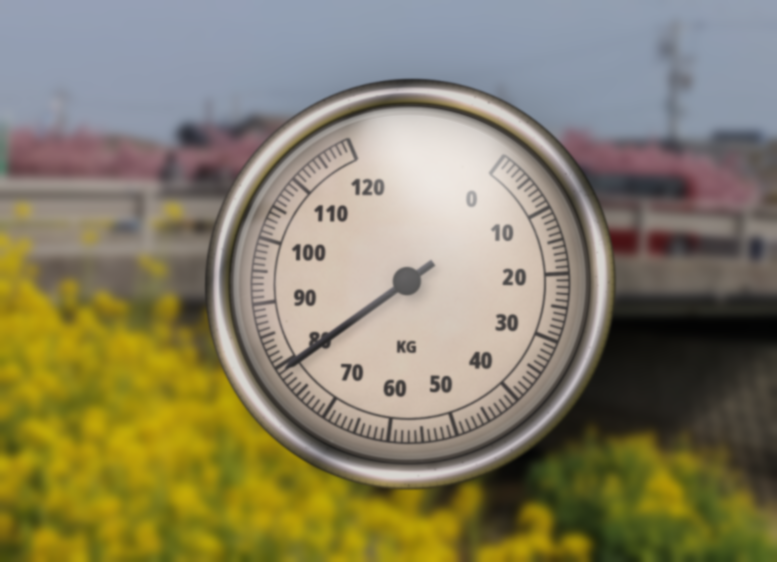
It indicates 79 kg
